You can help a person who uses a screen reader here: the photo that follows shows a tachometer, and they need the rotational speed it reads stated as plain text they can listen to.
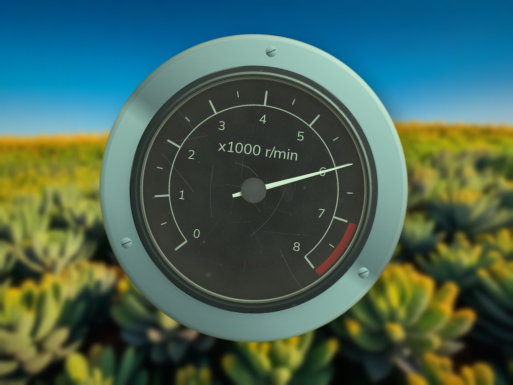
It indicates 6000 rpm
